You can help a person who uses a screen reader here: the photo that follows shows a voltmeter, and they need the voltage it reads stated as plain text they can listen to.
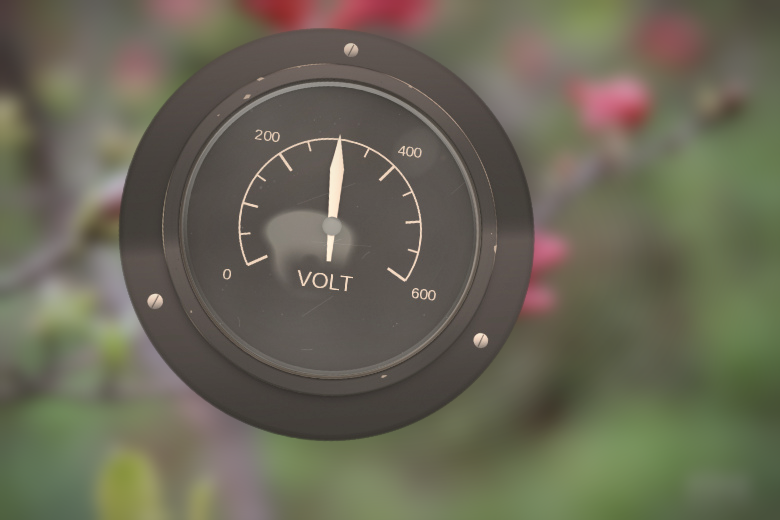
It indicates 300 V
